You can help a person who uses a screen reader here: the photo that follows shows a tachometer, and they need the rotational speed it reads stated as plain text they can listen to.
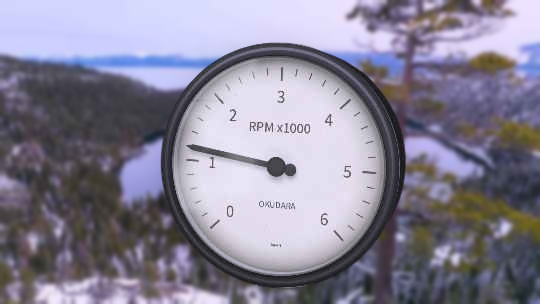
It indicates 1200 rpm
